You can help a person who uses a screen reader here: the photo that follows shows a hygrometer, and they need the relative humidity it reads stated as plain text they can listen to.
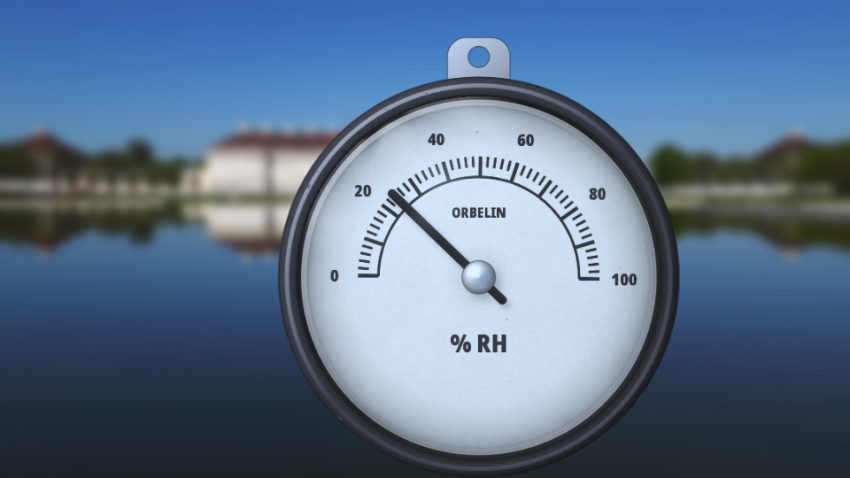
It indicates 24 %
